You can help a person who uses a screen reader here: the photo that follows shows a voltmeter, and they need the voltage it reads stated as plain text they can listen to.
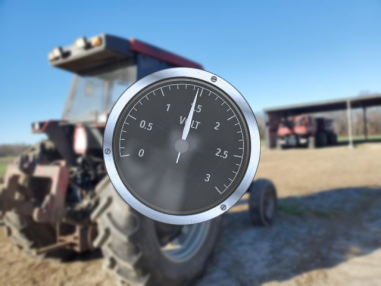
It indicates 1.45 V
